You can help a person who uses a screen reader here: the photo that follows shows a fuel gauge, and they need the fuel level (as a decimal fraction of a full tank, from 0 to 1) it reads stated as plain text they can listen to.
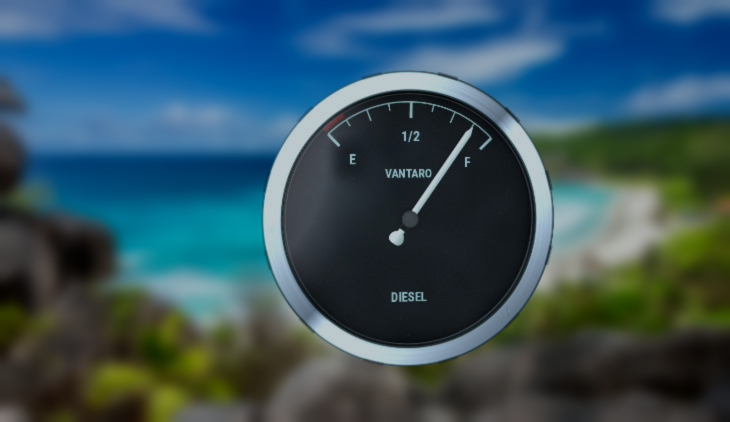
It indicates 0.875
